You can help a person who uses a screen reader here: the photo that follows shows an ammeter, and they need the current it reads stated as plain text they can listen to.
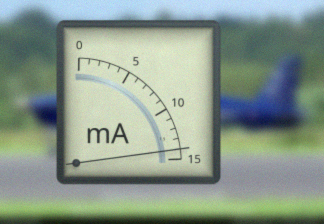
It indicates 14 mA
